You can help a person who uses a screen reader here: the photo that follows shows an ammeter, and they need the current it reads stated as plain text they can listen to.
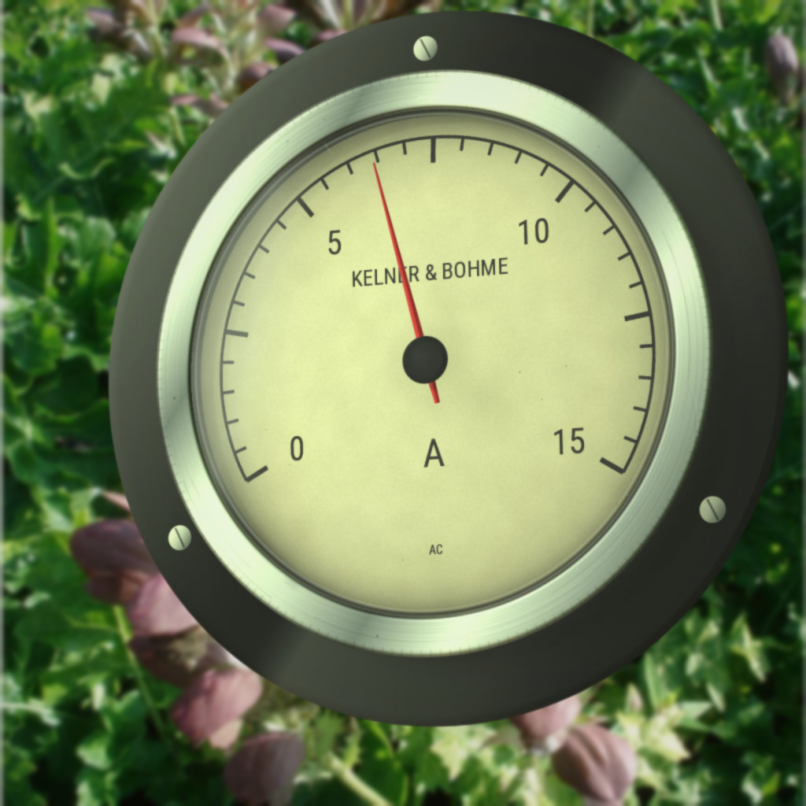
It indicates 6.5 A
